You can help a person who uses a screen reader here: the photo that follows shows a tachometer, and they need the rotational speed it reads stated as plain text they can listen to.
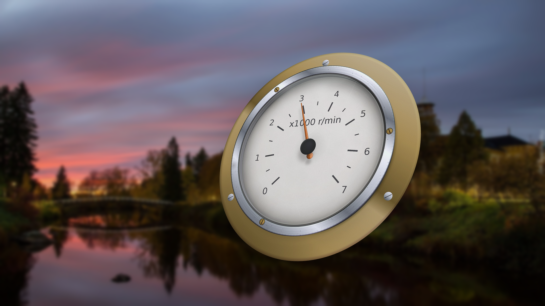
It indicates 3000 rpm
